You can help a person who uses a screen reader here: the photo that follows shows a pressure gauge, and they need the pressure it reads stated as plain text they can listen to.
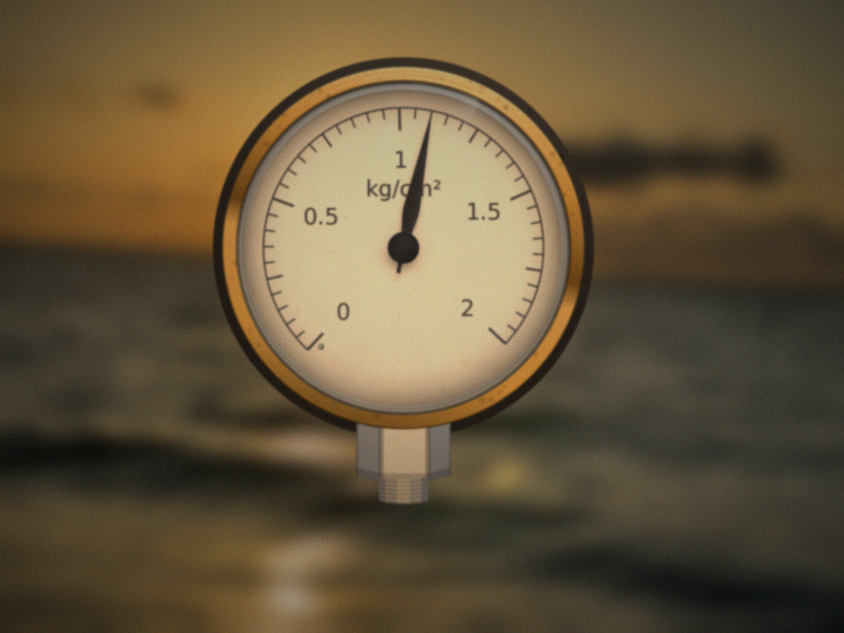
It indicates 1.1 kg/cm²
